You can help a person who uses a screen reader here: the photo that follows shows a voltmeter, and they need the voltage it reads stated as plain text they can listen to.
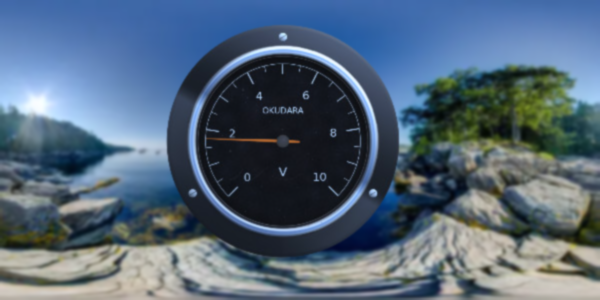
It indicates 1.75 V
